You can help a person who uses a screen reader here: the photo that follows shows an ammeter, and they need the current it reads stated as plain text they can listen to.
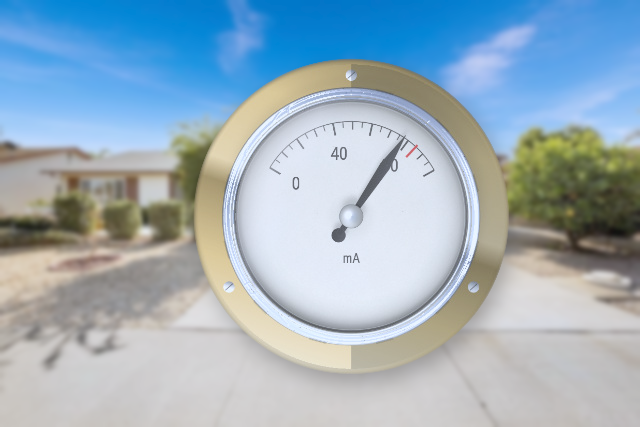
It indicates 77.5 mA
